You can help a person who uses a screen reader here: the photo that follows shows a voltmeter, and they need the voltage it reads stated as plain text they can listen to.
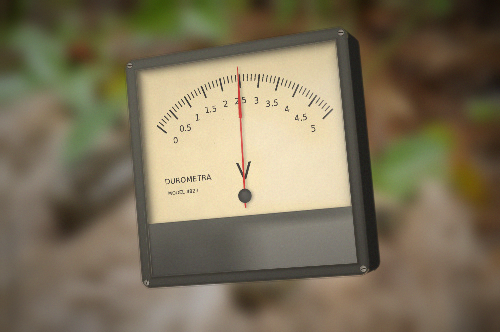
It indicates 2.5 V
